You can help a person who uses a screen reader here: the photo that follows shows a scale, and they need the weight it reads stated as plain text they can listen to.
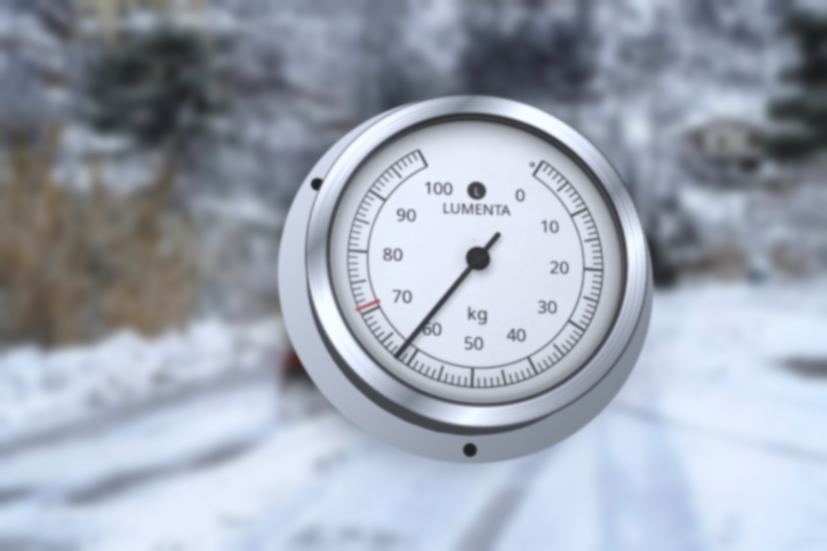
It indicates 62 kg
